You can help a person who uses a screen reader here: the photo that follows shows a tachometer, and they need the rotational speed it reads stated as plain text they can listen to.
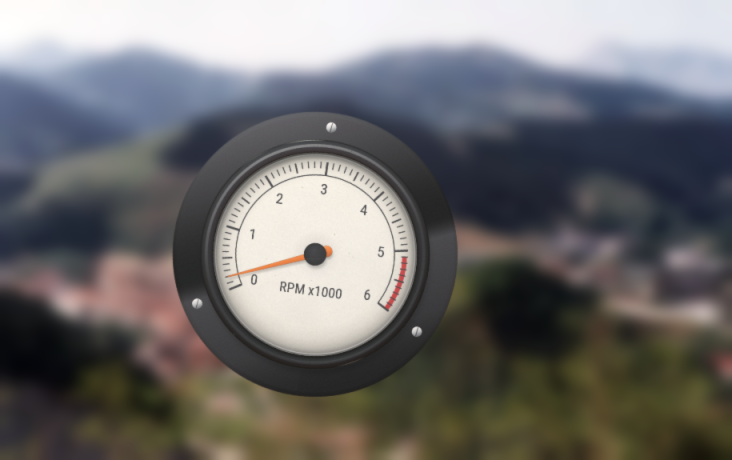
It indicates 200 rpm
